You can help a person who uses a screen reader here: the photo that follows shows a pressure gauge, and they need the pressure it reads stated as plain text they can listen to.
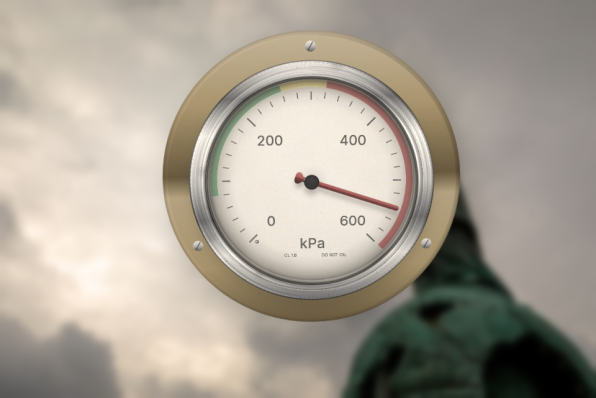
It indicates 540 kPa
